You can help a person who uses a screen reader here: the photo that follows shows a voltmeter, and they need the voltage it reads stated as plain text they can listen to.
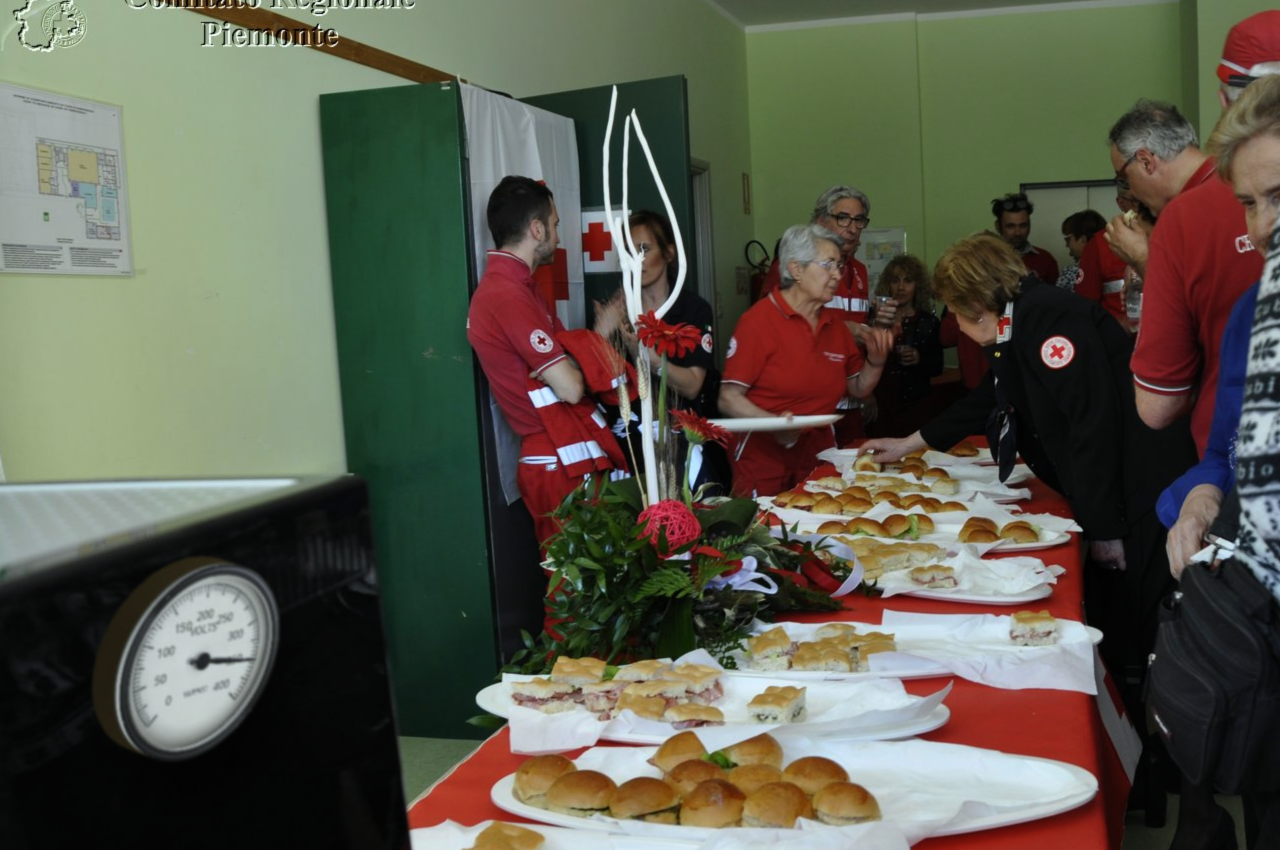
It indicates 350 V
